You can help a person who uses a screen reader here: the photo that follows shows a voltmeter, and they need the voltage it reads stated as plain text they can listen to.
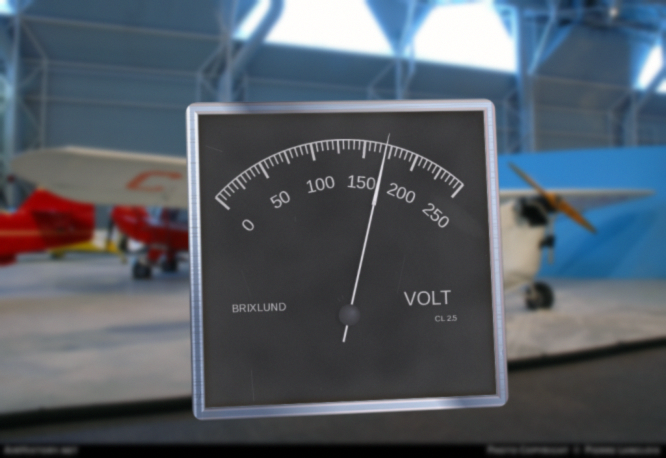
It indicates 170 V
